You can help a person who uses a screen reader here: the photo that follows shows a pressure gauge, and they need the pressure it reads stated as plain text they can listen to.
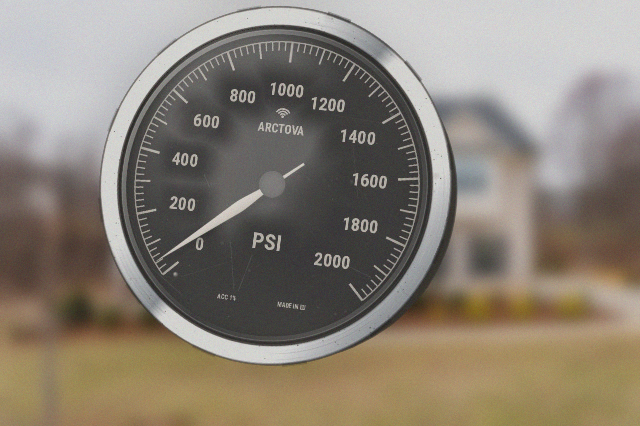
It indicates 40 psi
